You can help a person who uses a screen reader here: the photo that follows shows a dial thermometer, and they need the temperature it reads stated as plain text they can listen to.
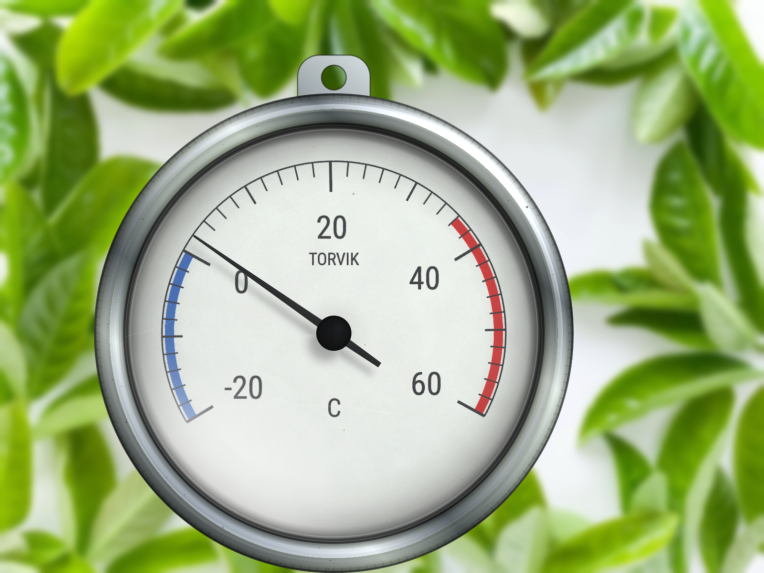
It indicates 2 °C
